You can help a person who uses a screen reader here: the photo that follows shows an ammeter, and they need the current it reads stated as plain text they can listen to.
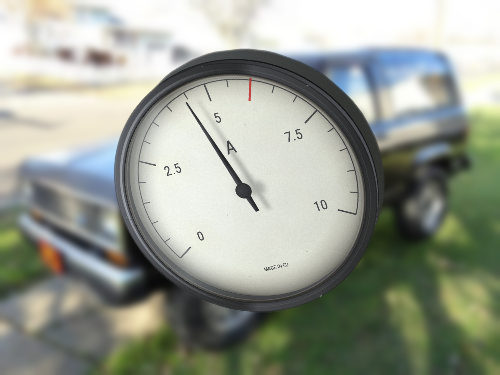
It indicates 4.5 A
